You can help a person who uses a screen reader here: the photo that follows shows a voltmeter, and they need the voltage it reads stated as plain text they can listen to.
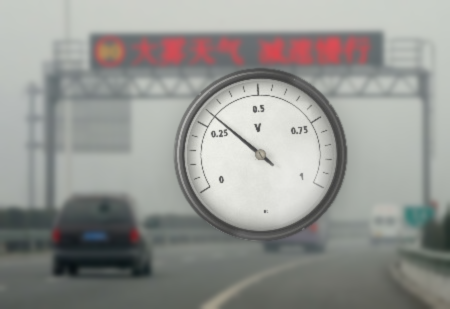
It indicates 0.3 V
